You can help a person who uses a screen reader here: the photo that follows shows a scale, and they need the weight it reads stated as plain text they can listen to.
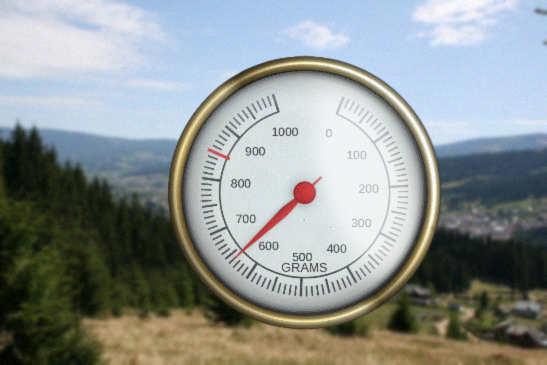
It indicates 640 g
